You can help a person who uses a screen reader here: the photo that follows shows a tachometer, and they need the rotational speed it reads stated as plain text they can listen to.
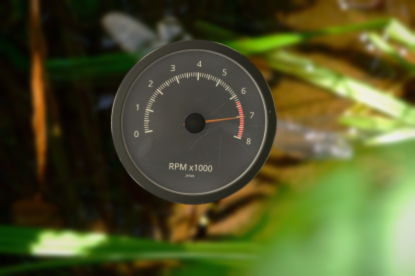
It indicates 7000 rpm
